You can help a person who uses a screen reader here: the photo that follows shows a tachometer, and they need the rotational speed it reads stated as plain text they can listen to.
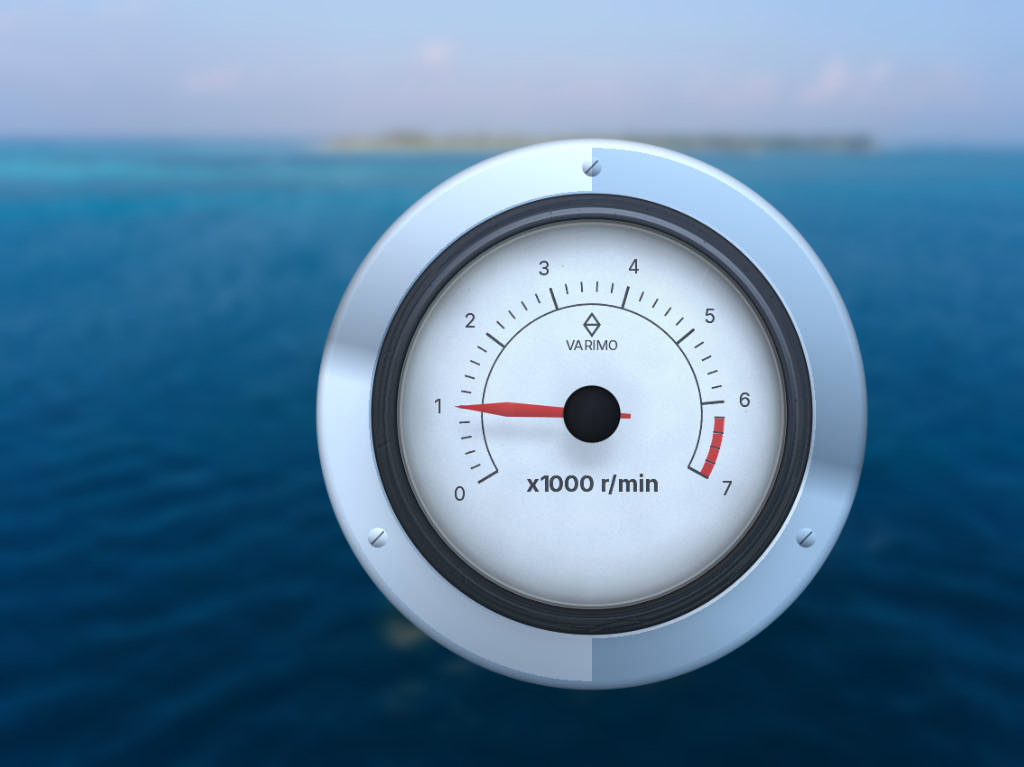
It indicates 1000 rpm
